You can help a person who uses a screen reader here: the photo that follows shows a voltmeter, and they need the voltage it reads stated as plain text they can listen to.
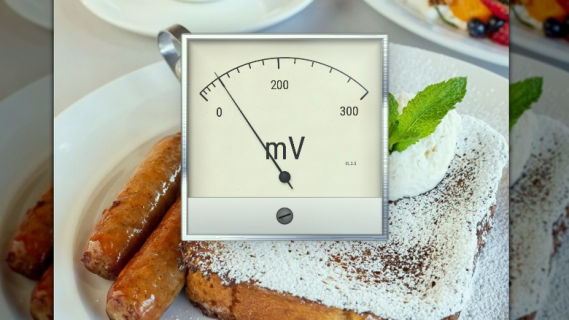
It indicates 100 mV
